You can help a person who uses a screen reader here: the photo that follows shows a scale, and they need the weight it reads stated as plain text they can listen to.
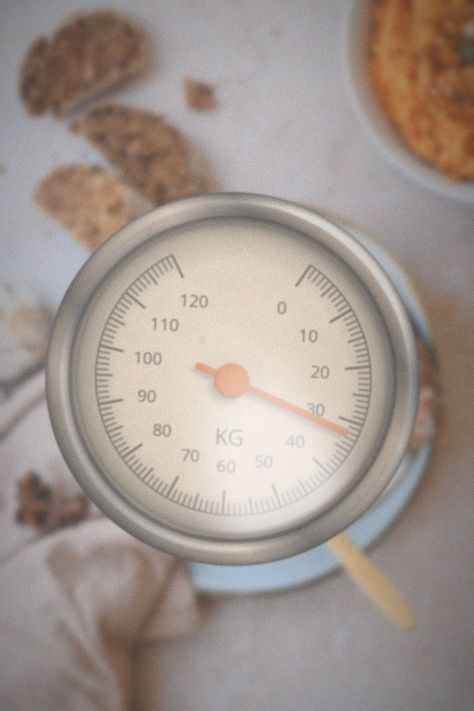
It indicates 32 kg
